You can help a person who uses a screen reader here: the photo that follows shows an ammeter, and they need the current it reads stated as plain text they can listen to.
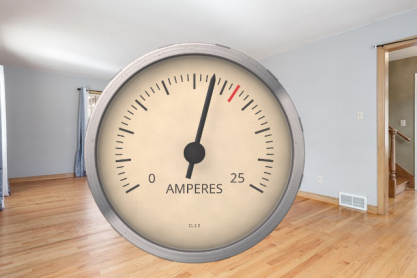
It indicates 14 A
